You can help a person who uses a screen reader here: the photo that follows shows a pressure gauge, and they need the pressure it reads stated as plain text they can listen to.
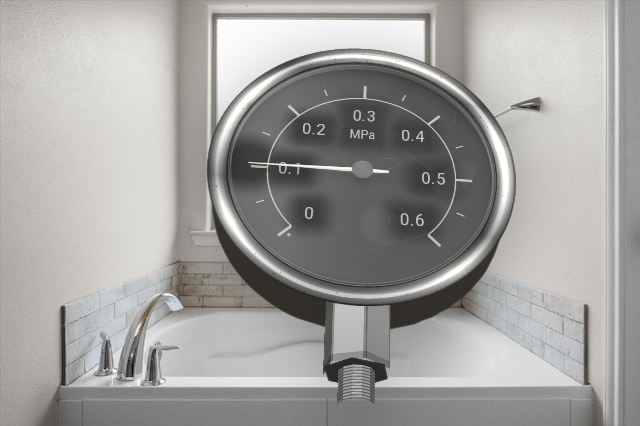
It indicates 0.1 MPa
